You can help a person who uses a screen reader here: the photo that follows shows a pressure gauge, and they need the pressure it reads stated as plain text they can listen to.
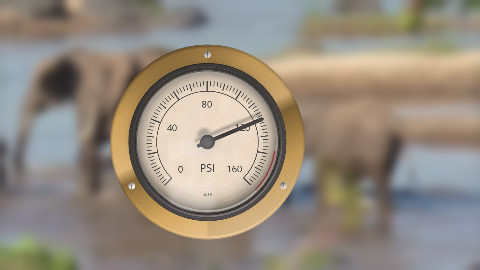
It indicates 120 psi
